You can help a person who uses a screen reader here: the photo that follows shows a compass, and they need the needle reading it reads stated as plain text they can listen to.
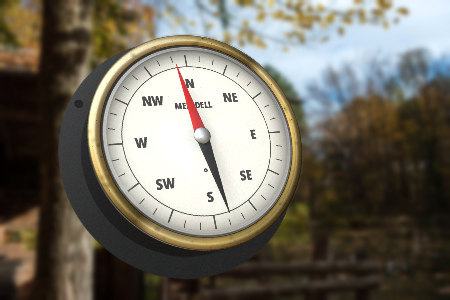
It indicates 350 °
